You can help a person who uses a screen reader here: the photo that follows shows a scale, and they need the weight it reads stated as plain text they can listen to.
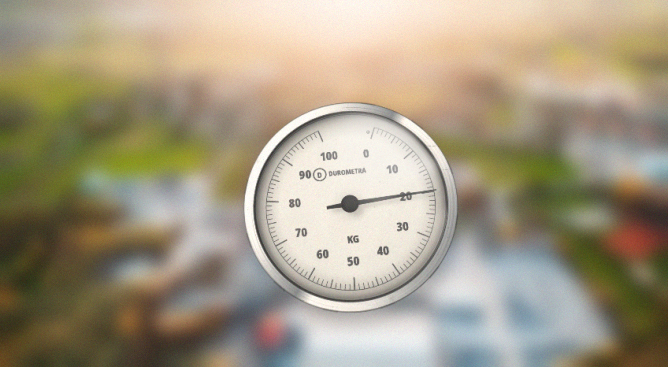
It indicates 20 kg
